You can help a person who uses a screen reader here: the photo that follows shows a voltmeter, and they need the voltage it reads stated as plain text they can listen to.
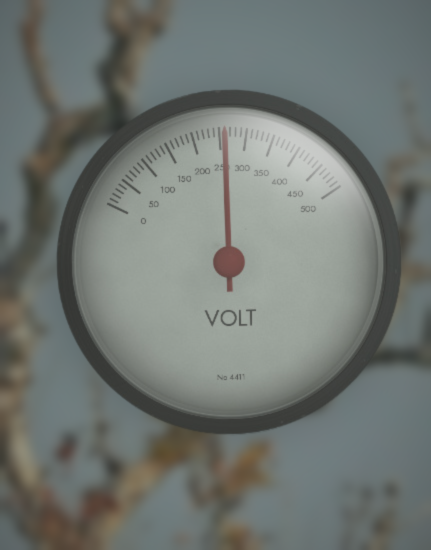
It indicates 260 V
